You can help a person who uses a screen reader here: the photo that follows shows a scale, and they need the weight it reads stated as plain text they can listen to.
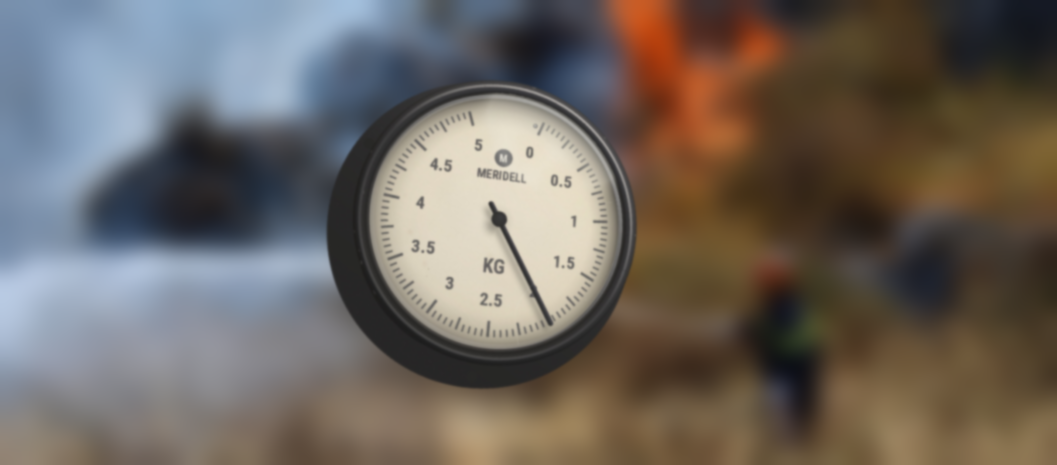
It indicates 2 kg
